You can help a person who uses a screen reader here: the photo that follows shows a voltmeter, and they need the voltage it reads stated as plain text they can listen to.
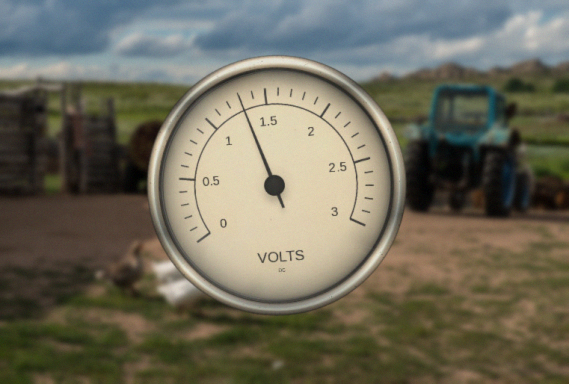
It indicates 1.3 V
